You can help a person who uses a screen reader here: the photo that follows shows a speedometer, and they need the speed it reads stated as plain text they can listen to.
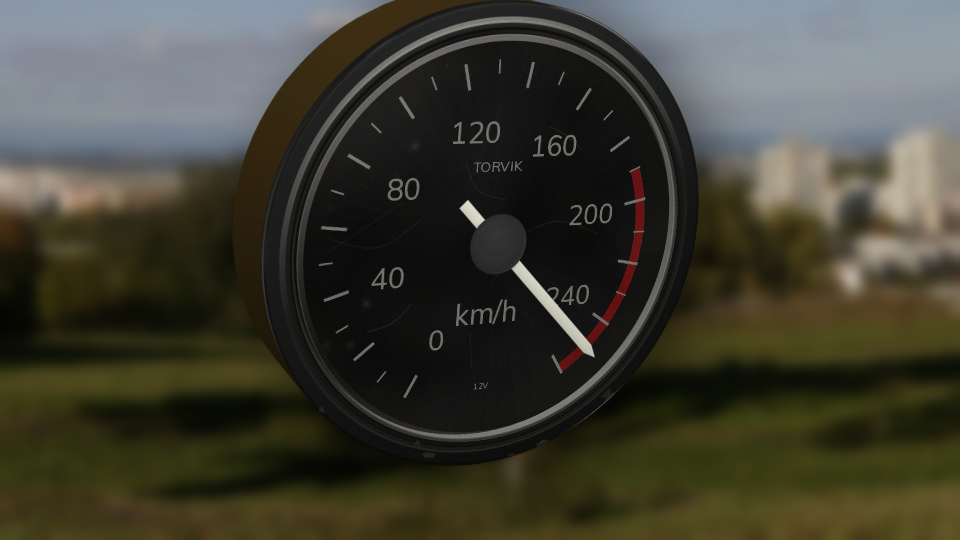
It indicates 250 km/h
